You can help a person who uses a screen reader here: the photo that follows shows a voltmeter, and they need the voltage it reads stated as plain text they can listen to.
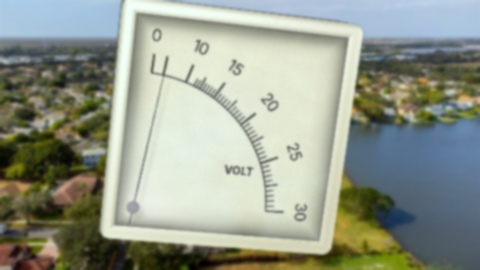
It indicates 5 V
